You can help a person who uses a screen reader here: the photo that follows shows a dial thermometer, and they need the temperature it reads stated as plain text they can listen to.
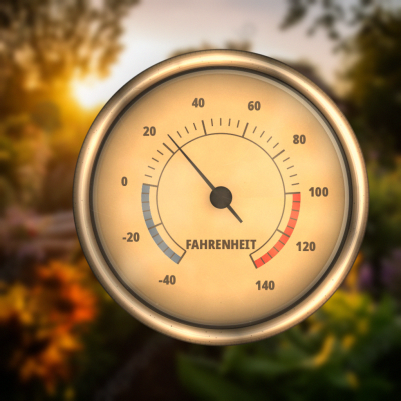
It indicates 24 °F
